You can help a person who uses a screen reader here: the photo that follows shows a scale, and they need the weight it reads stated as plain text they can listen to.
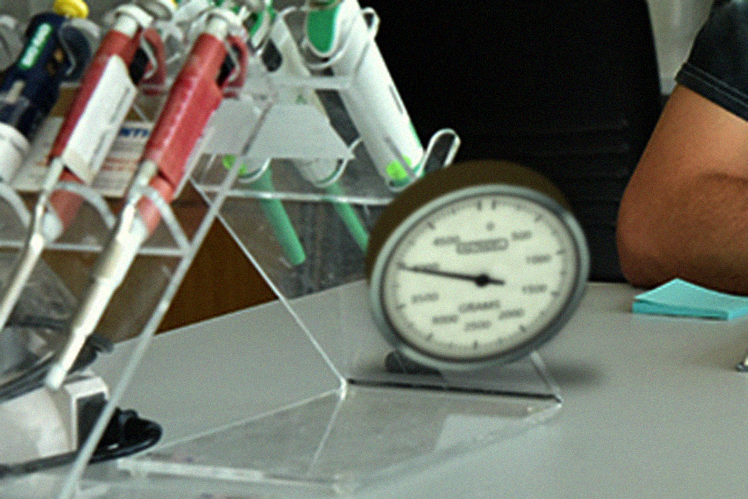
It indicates 4000 g
